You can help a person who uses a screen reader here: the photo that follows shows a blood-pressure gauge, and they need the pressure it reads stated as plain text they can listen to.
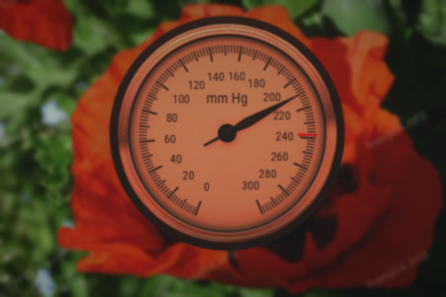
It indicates 210 mmHg
